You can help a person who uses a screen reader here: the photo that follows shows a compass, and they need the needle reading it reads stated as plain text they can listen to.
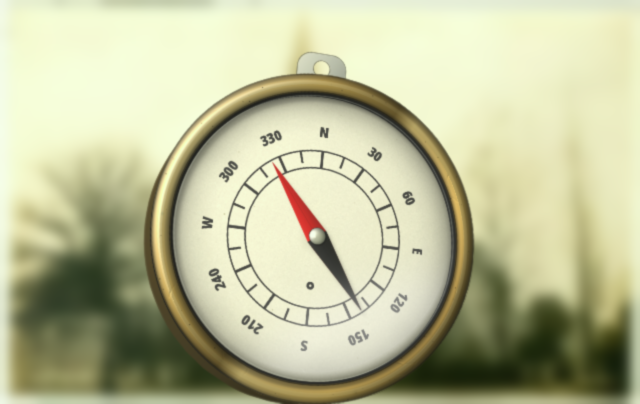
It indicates 322.5 °
